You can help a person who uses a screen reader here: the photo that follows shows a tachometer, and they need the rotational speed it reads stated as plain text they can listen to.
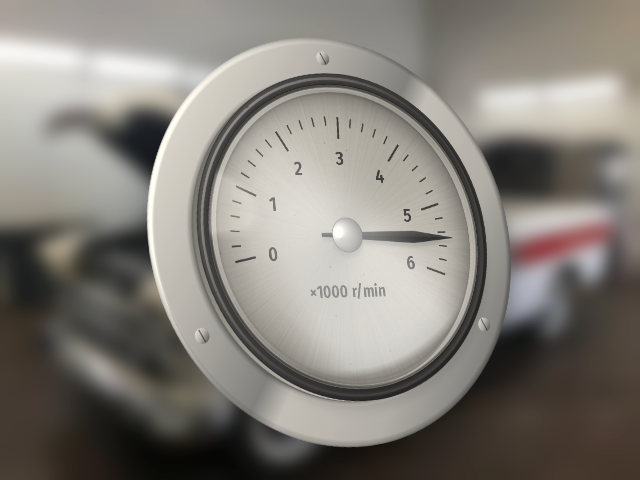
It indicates 5500 rpm
